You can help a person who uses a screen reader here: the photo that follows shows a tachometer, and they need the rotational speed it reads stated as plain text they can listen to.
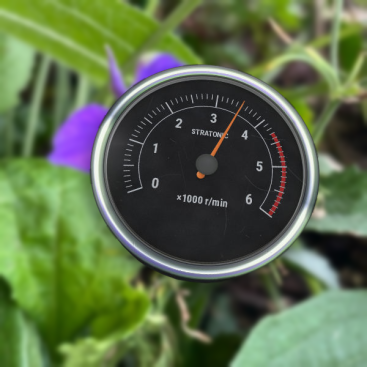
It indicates 3500 rpm
